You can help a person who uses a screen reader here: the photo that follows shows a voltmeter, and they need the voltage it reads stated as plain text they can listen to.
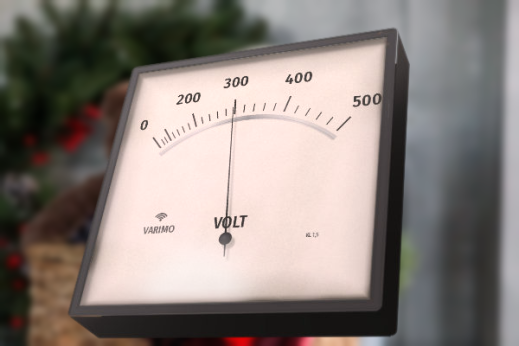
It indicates 300 V
